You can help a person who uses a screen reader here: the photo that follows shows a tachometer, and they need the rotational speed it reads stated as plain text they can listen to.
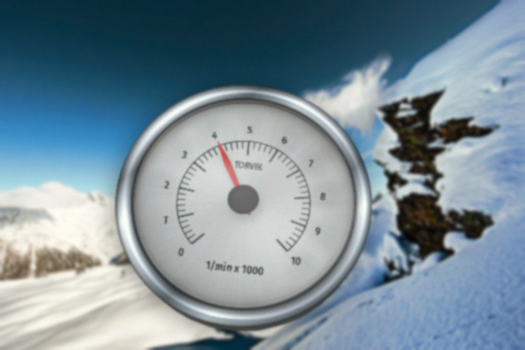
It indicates 4000 rpm
